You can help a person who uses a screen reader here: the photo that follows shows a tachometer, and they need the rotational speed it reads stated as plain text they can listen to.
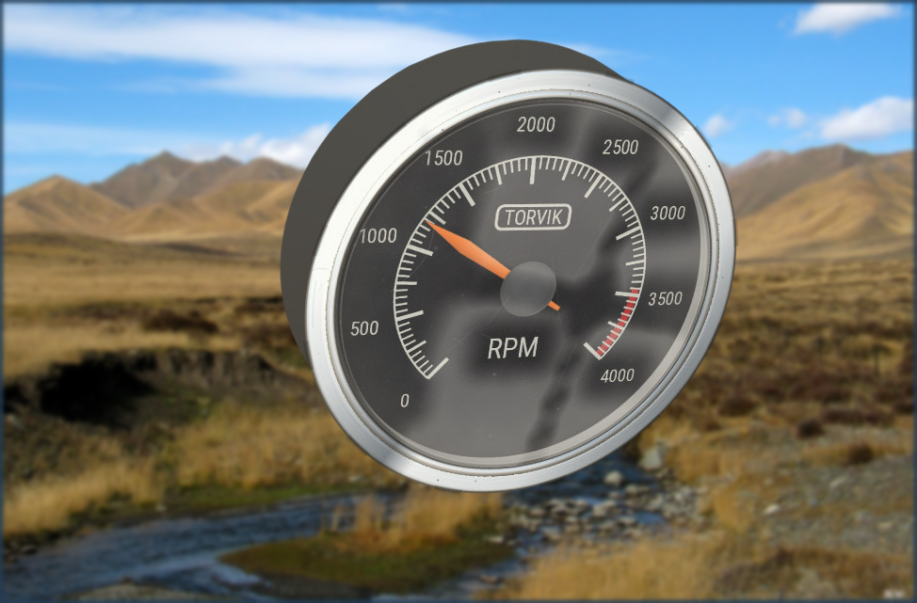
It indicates 1200 rpm
